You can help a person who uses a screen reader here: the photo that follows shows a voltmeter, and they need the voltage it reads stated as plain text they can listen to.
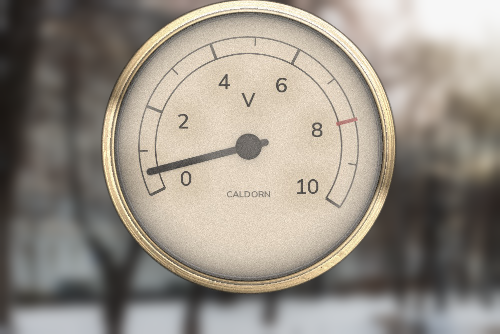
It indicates 0.5 V
